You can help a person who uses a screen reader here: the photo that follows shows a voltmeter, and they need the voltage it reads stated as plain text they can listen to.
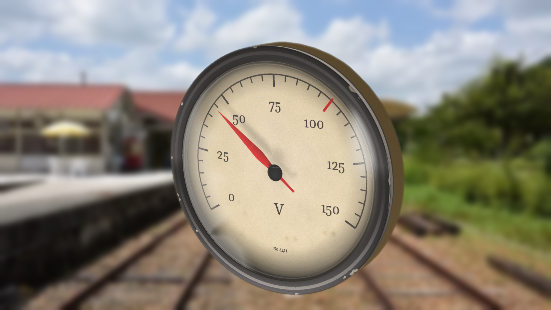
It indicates 45 V
